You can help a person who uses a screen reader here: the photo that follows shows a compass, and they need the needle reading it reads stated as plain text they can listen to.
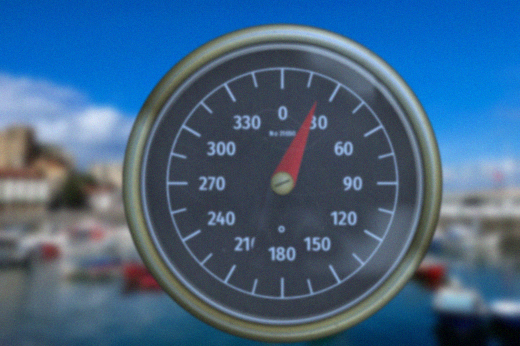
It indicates 22.5 °
